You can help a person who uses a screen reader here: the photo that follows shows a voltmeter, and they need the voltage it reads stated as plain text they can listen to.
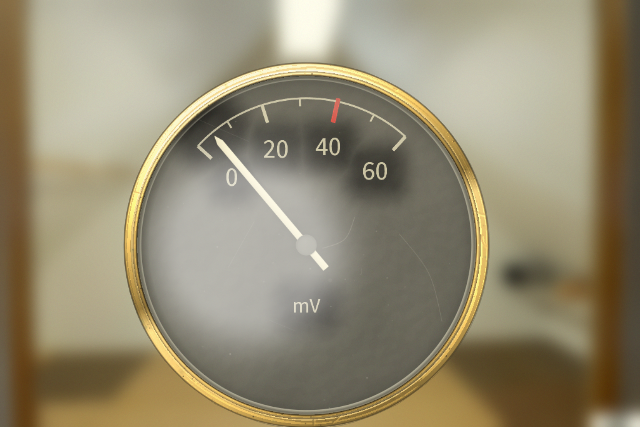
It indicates 5 mV
